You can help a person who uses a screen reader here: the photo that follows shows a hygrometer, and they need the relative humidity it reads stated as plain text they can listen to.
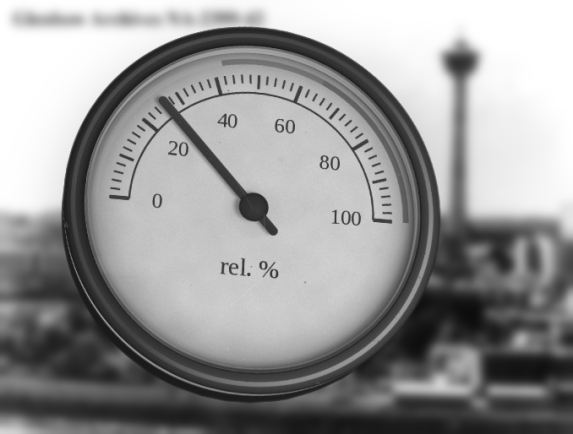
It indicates 26 %
